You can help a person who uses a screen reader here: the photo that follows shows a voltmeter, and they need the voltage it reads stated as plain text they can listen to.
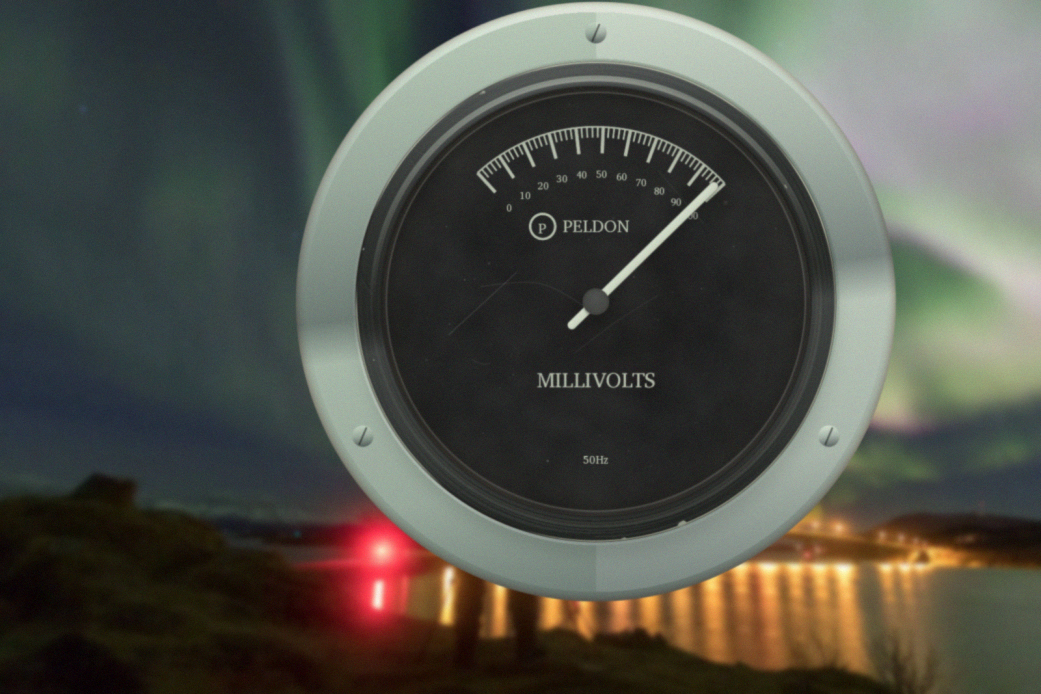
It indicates 98 mV
